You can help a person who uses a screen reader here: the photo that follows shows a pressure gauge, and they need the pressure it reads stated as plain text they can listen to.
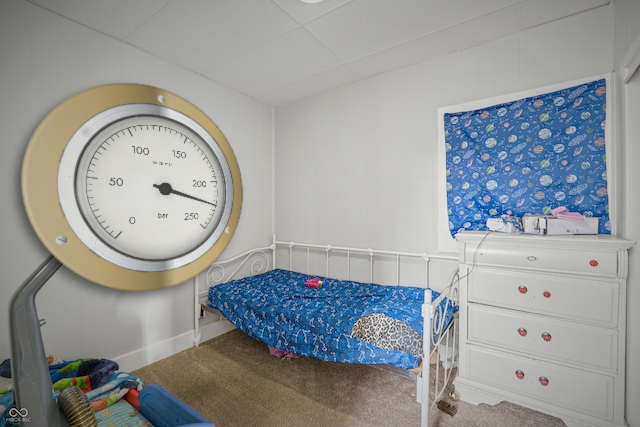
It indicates 225 bar
